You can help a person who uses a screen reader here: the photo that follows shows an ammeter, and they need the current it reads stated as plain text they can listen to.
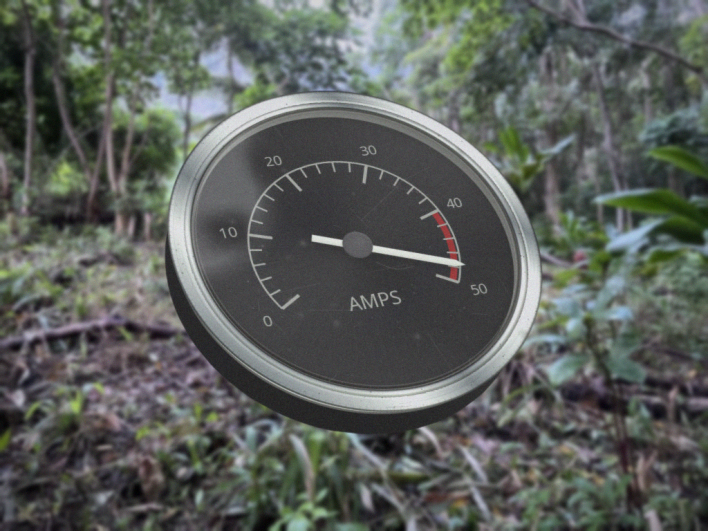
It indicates 48 A
